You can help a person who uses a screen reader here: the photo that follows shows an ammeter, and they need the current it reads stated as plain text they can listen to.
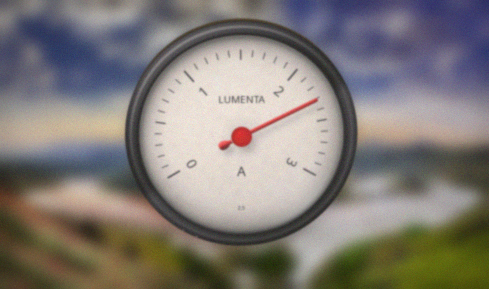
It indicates 2.3 A
